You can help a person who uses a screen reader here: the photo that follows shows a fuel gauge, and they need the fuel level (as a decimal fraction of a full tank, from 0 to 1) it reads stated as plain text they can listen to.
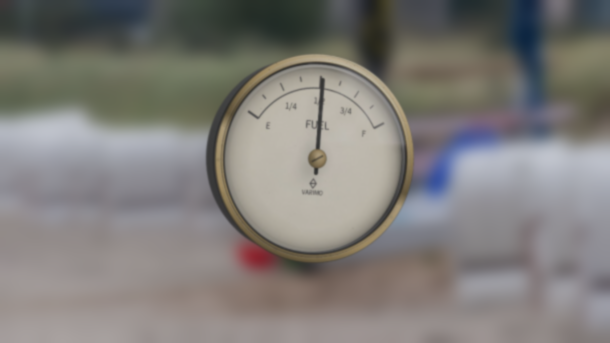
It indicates 0.5
